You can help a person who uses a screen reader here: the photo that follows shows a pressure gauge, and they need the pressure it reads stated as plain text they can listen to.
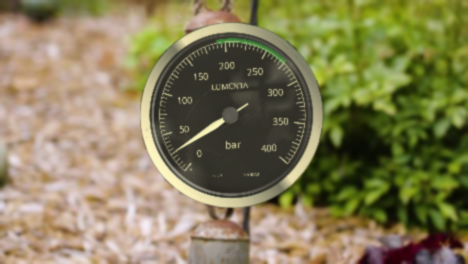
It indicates 25 bar
